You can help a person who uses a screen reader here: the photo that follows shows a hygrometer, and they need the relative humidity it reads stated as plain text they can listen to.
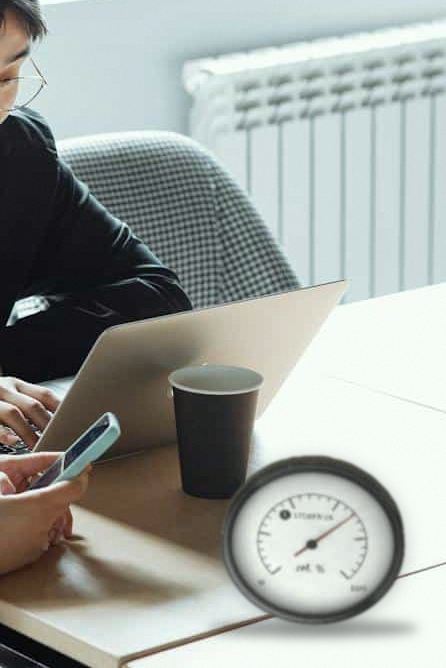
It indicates 68 %
